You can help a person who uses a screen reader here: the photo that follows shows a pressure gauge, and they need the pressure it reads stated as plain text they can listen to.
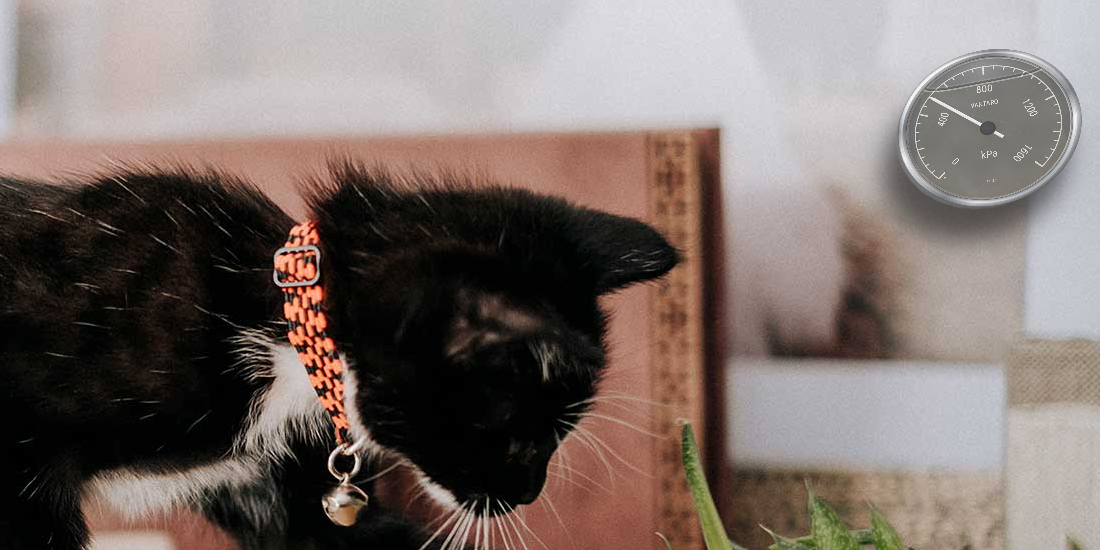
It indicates 500 kPa
